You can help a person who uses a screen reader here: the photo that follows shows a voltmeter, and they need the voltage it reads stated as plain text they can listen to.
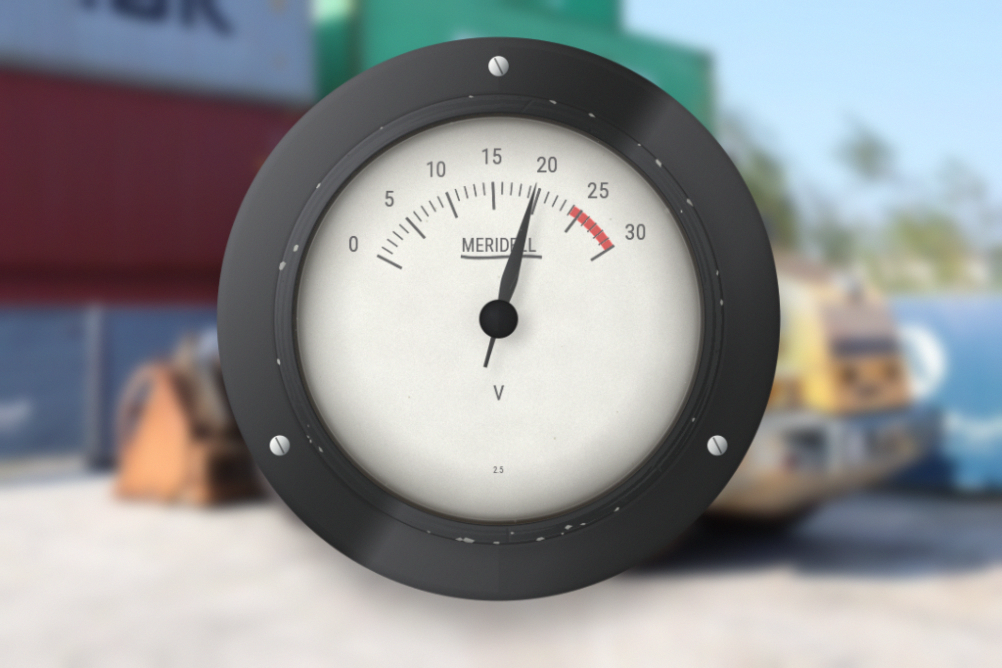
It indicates 19.5 V
